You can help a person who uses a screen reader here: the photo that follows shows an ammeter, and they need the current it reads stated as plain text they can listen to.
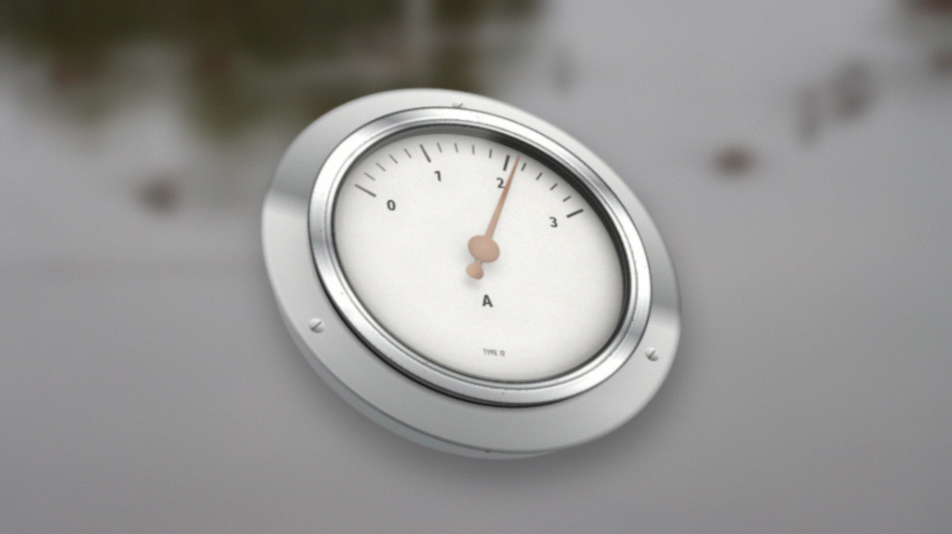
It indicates 2.1 A
